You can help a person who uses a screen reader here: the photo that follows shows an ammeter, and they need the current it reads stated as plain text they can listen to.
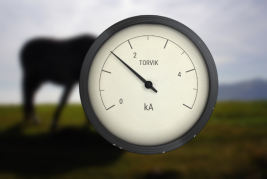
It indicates 1.5 kA
